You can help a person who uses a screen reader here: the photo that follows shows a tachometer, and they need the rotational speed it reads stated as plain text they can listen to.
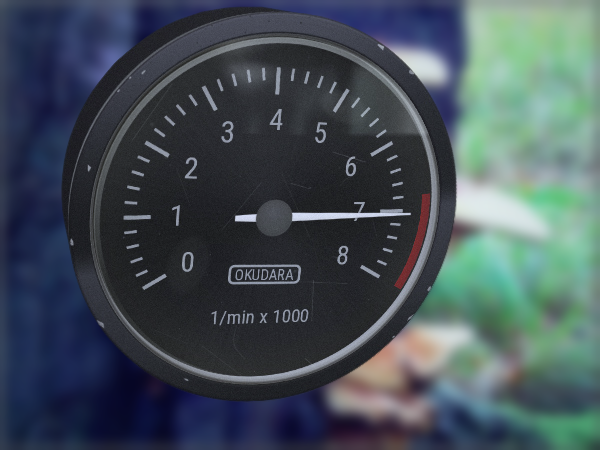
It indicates 7000 rpm
